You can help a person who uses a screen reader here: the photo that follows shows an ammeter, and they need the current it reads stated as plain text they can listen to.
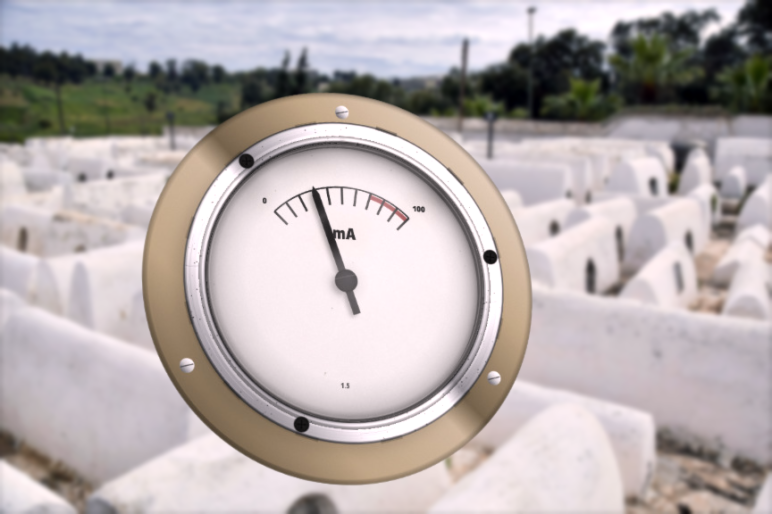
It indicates 30 mA
